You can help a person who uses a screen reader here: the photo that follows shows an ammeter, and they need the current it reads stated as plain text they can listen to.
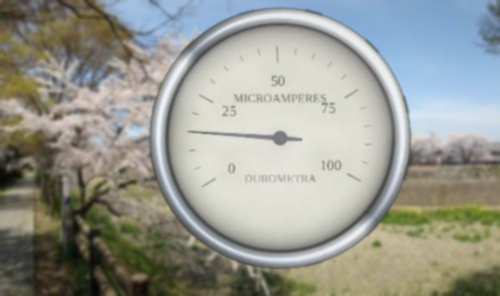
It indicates 15 µA
